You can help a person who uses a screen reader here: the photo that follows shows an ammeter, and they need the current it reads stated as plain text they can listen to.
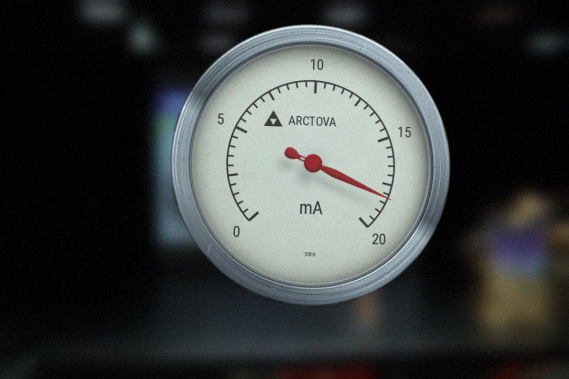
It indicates 18.25 mA
